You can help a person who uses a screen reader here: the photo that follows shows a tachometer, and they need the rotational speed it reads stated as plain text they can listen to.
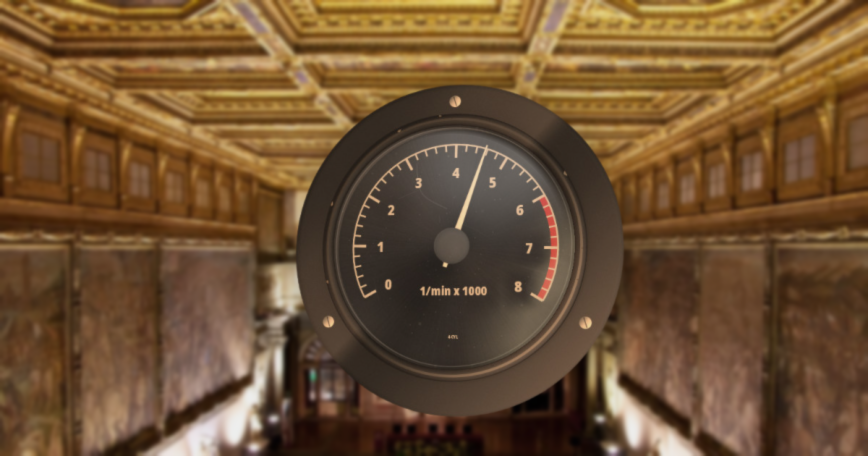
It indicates 4600 rpm
